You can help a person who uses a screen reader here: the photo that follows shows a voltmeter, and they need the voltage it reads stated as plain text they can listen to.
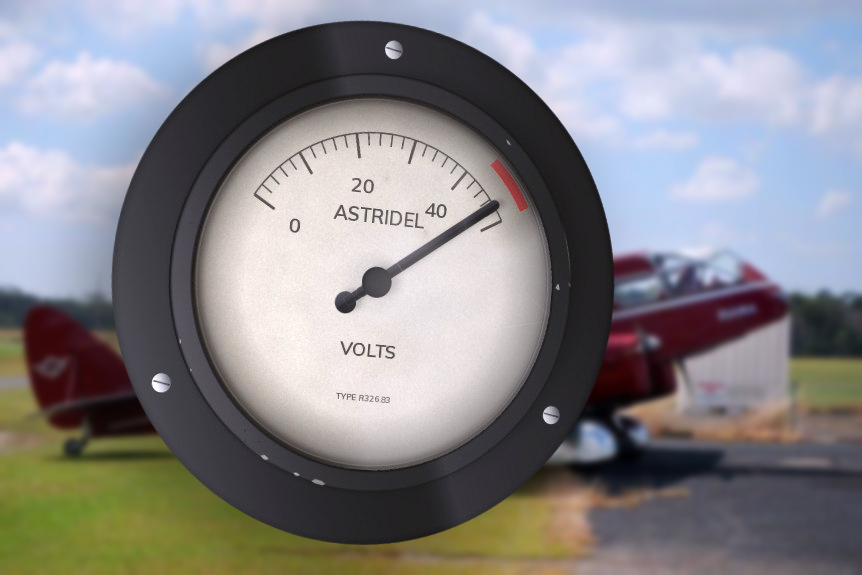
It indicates 47 V
